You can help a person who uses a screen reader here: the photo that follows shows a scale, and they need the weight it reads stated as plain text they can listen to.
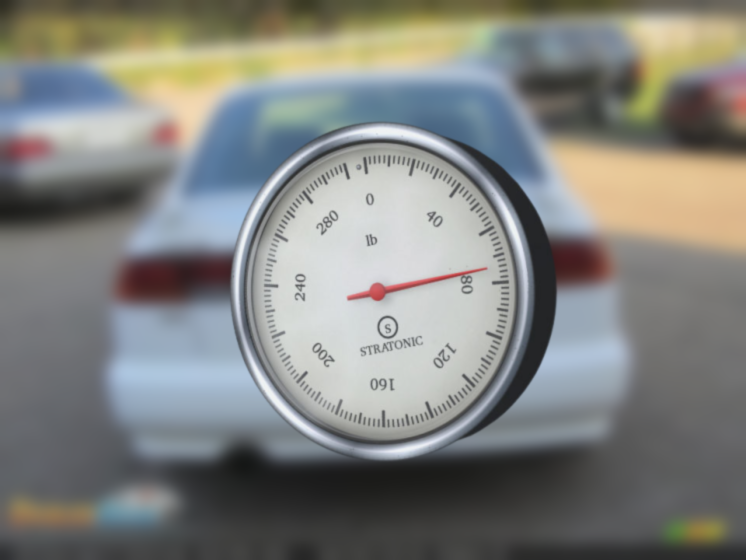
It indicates 74 lb
